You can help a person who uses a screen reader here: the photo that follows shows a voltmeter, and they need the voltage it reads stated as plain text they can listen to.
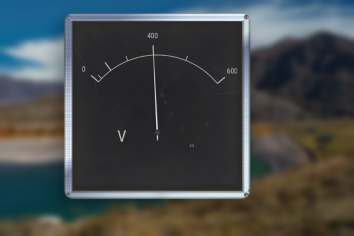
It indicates 400 V
